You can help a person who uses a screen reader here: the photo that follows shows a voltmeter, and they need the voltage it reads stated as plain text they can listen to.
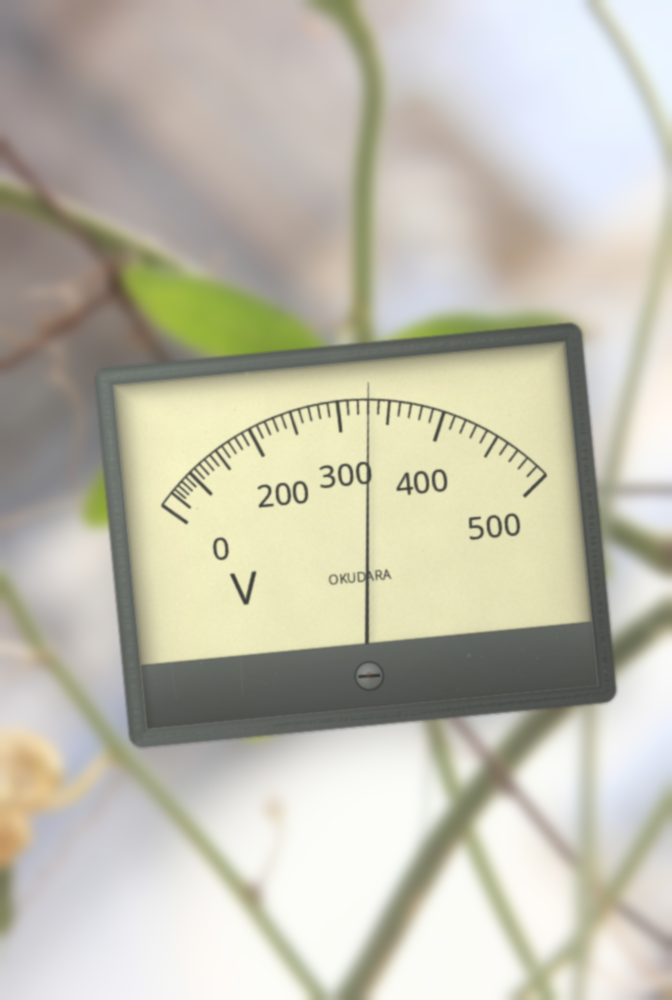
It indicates 330 V
